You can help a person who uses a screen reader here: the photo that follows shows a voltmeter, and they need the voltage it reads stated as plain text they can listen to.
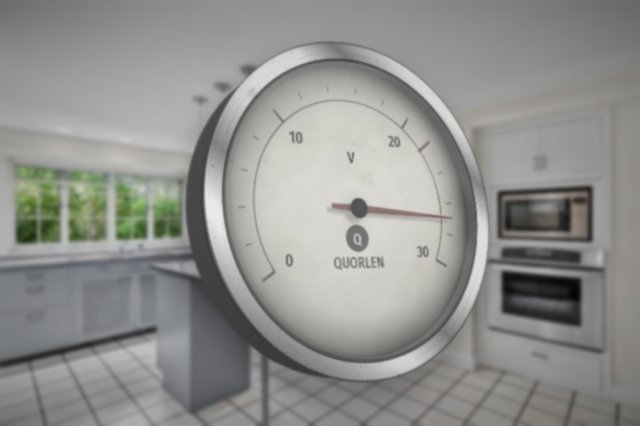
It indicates 27 V
